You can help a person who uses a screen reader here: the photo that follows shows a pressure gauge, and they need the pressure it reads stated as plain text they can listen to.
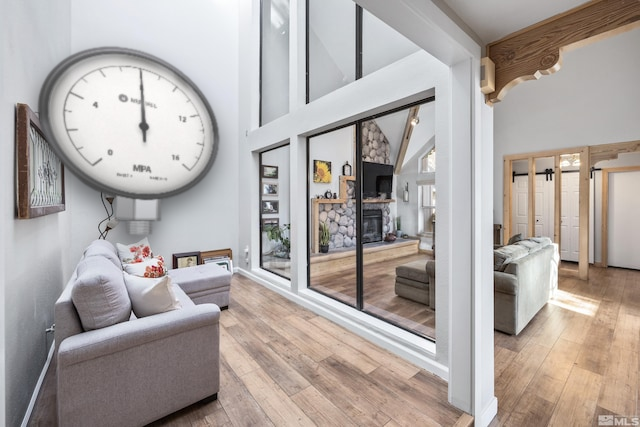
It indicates 8 MPa
